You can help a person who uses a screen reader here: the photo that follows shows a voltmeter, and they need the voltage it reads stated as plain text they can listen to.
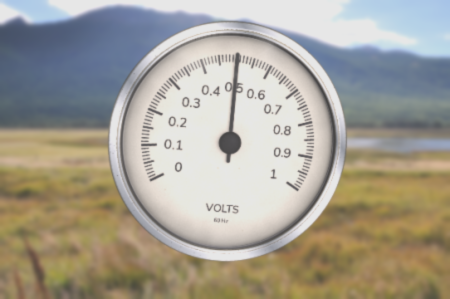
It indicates 0.5 V
